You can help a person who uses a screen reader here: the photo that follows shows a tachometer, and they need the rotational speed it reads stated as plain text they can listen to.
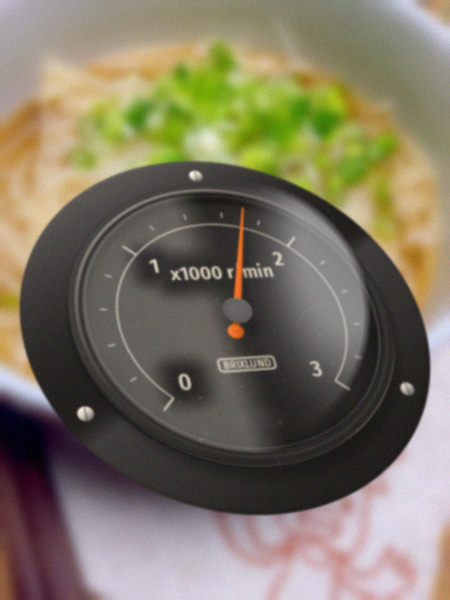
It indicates 1700 rpm
